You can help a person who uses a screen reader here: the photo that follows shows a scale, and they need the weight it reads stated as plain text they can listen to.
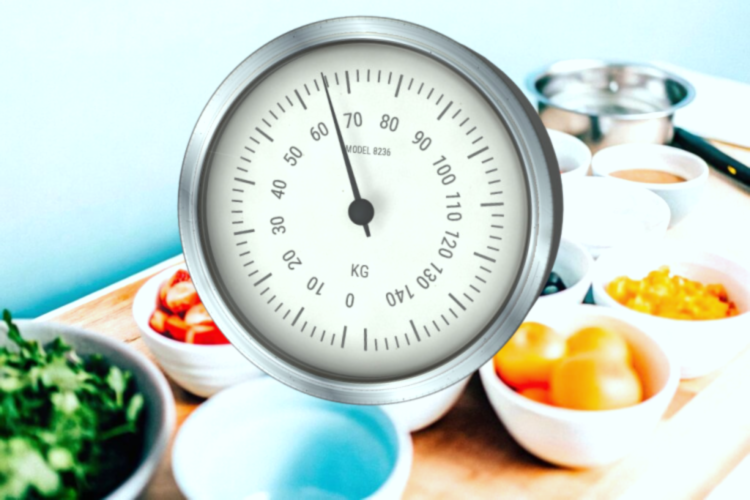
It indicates 66 kg
